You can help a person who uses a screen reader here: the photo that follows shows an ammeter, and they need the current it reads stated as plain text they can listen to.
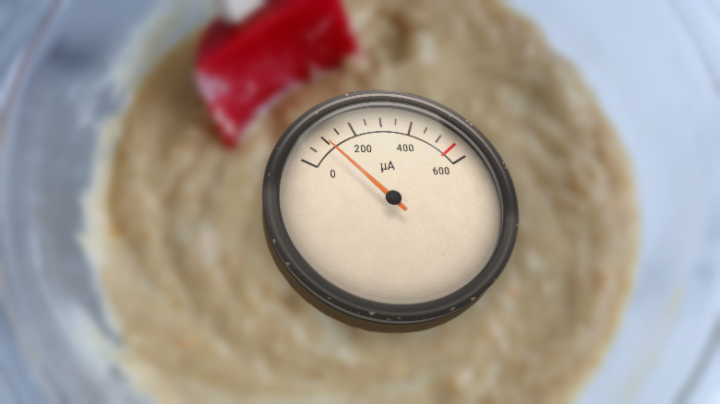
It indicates 100 µA
